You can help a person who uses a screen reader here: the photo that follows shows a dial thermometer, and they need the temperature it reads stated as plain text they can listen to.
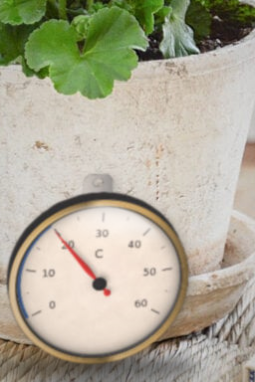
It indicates 20 °C
